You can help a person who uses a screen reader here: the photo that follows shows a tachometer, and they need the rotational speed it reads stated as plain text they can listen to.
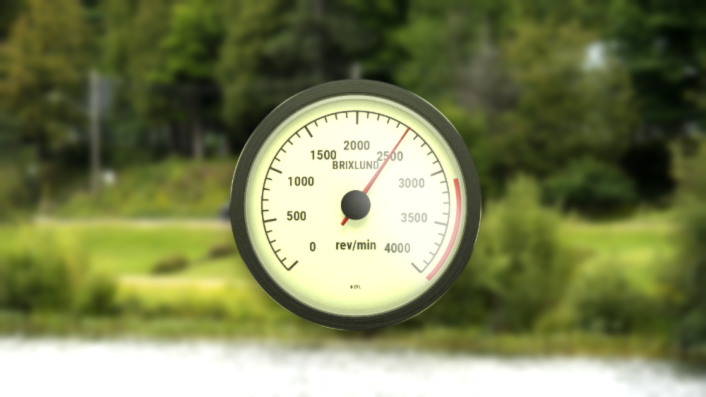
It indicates 2500 rpm
